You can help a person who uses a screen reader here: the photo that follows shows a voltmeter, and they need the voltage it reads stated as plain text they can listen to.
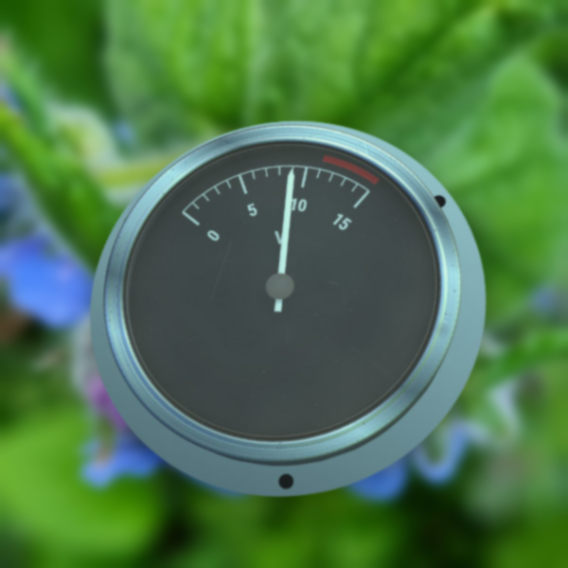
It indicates 9 V
